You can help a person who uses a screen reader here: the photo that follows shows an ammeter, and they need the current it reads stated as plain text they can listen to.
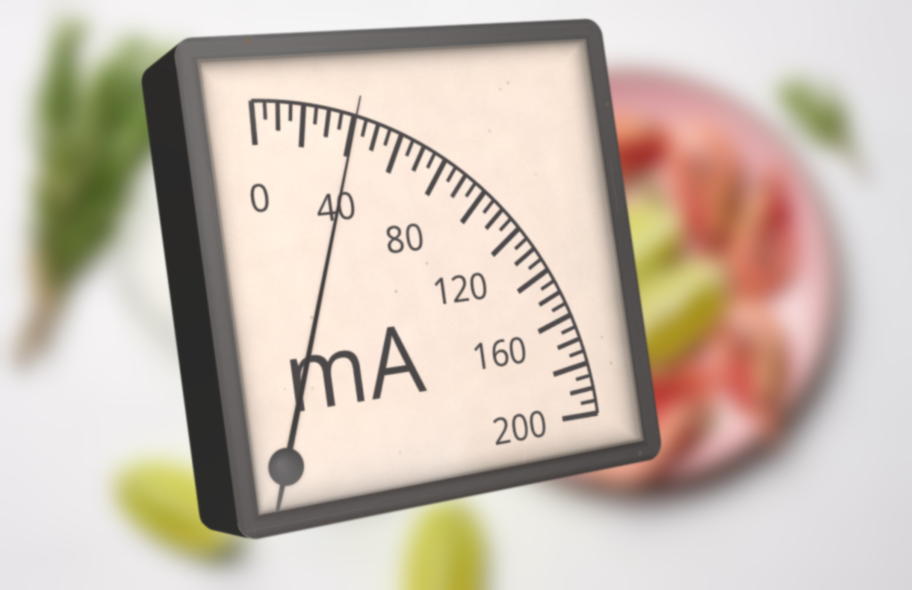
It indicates 40 mA
